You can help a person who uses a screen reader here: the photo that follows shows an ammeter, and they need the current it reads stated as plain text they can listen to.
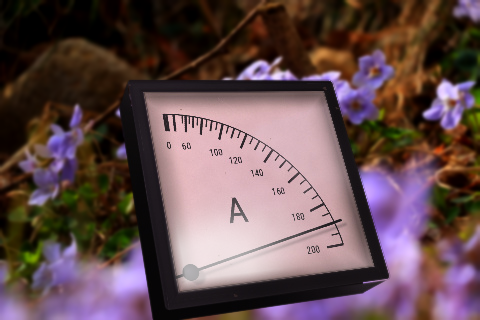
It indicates 190 A
